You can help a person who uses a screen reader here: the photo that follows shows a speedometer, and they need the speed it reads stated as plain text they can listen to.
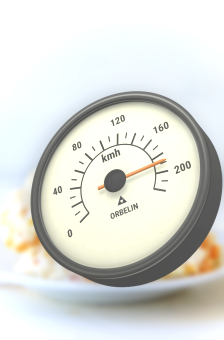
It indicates 190 km/h
